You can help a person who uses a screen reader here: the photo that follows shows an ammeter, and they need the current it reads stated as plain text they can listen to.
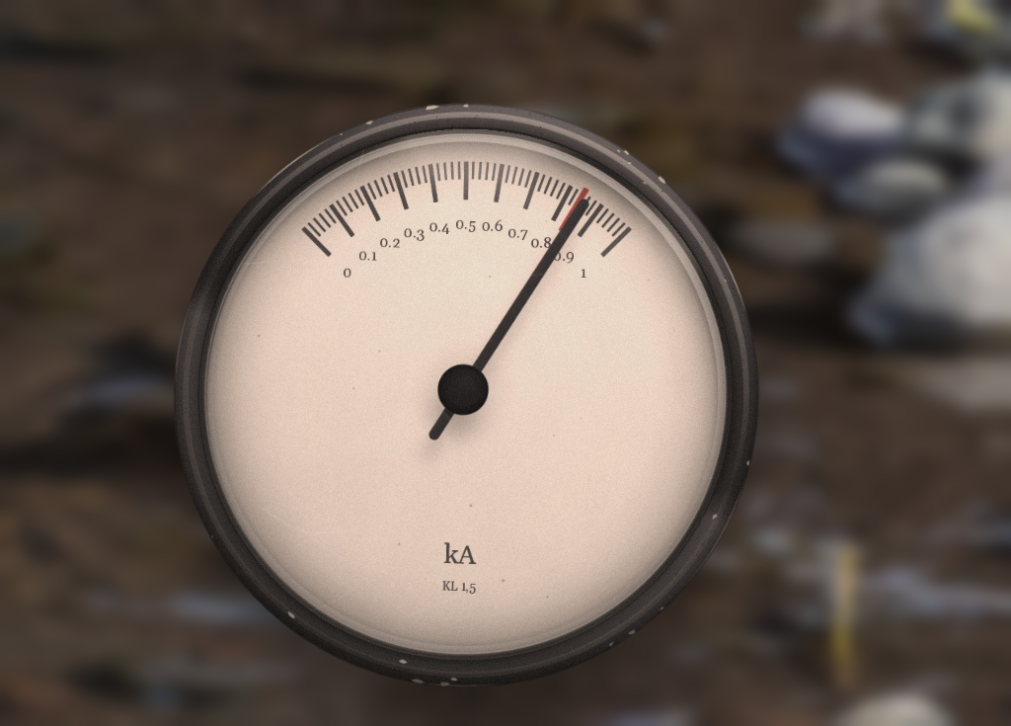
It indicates 0.86 kA
